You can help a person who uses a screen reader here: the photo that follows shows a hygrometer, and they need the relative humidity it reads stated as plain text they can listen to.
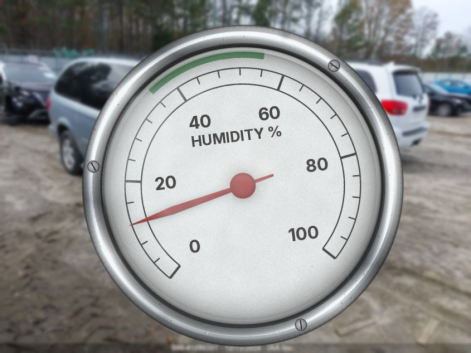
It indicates 12 %
